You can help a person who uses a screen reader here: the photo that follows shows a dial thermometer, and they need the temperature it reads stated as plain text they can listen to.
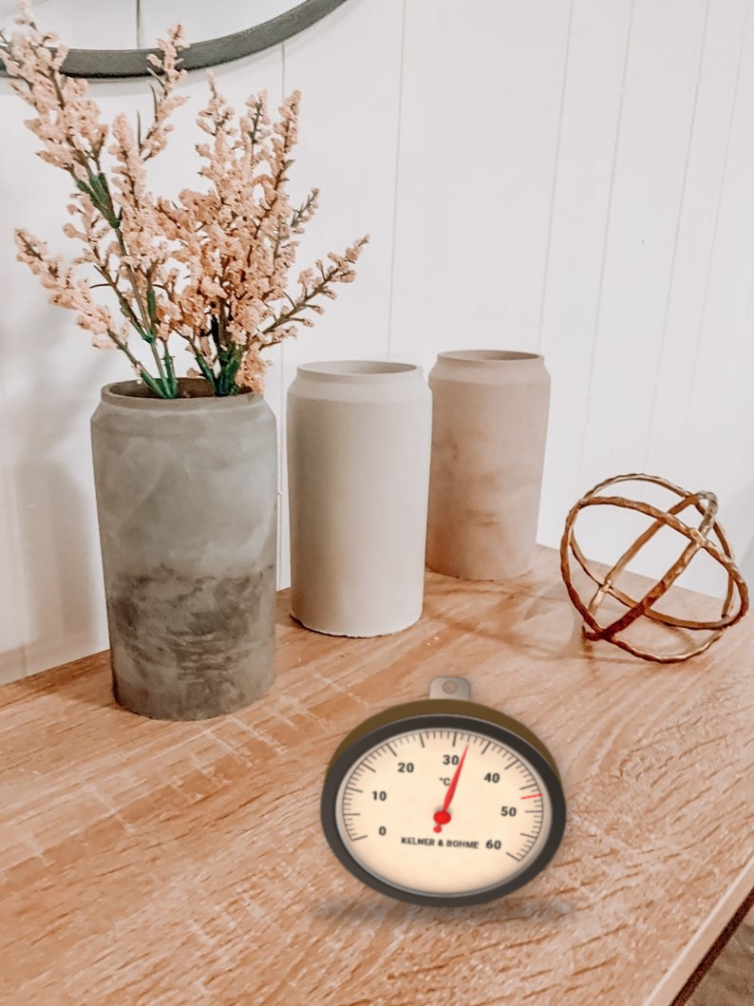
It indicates 32 °C
